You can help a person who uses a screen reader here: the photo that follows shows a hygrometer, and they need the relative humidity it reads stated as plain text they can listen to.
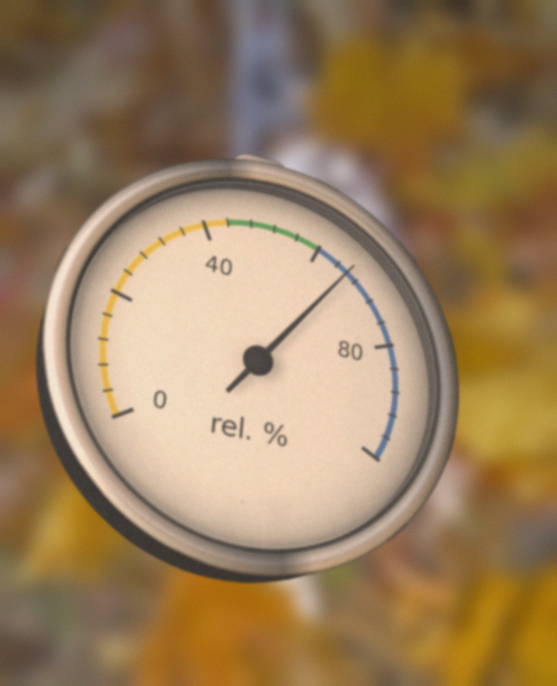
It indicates 66 %
